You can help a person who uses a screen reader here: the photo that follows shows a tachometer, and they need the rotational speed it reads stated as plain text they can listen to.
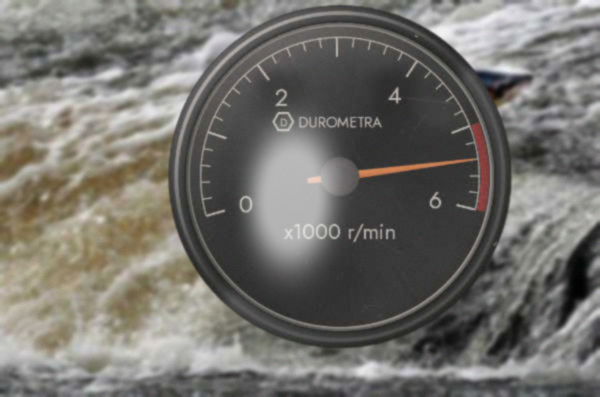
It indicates 5400 rpm
